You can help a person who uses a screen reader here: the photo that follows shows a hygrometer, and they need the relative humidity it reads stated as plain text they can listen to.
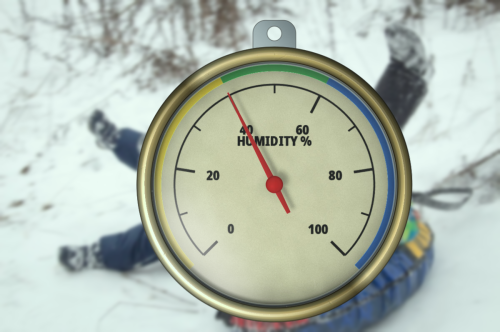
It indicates 40 %
